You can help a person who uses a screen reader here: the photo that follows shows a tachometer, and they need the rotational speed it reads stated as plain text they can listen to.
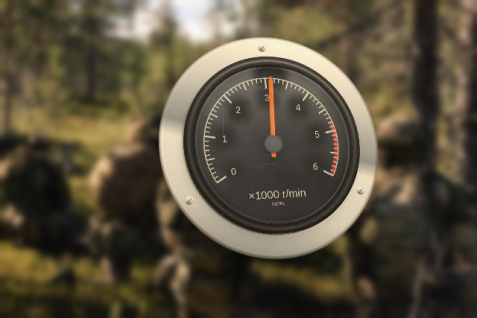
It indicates 3100 rpm
